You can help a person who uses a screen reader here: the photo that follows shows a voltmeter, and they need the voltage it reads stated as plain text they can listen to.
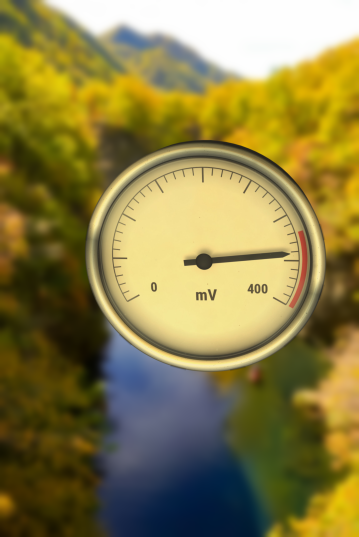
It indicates 340 mV
